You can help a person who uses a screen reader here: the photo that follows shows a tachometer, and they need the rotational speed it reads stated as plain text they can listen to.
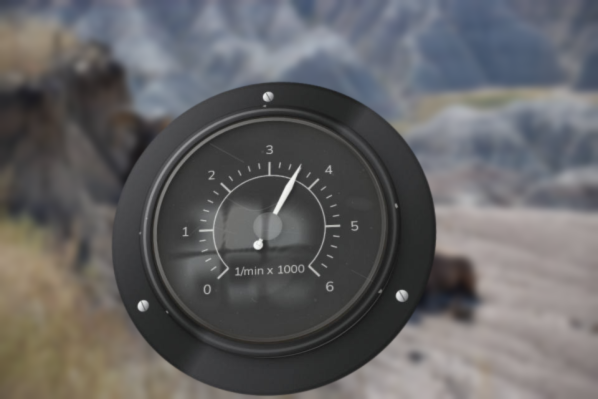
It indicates 3600 rpm
